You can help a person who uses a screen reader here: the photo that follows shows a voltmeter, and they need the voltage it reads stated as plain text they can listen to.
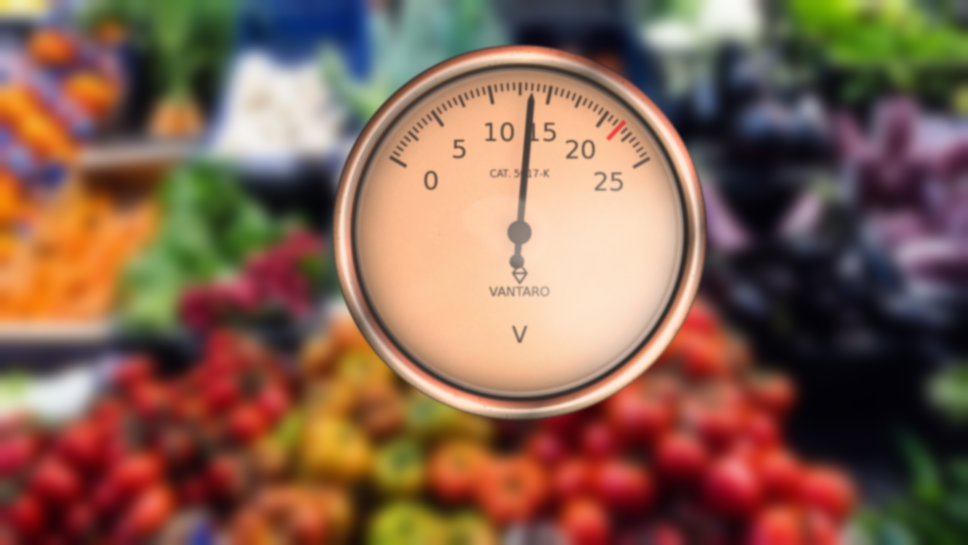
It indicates 13.5 V
